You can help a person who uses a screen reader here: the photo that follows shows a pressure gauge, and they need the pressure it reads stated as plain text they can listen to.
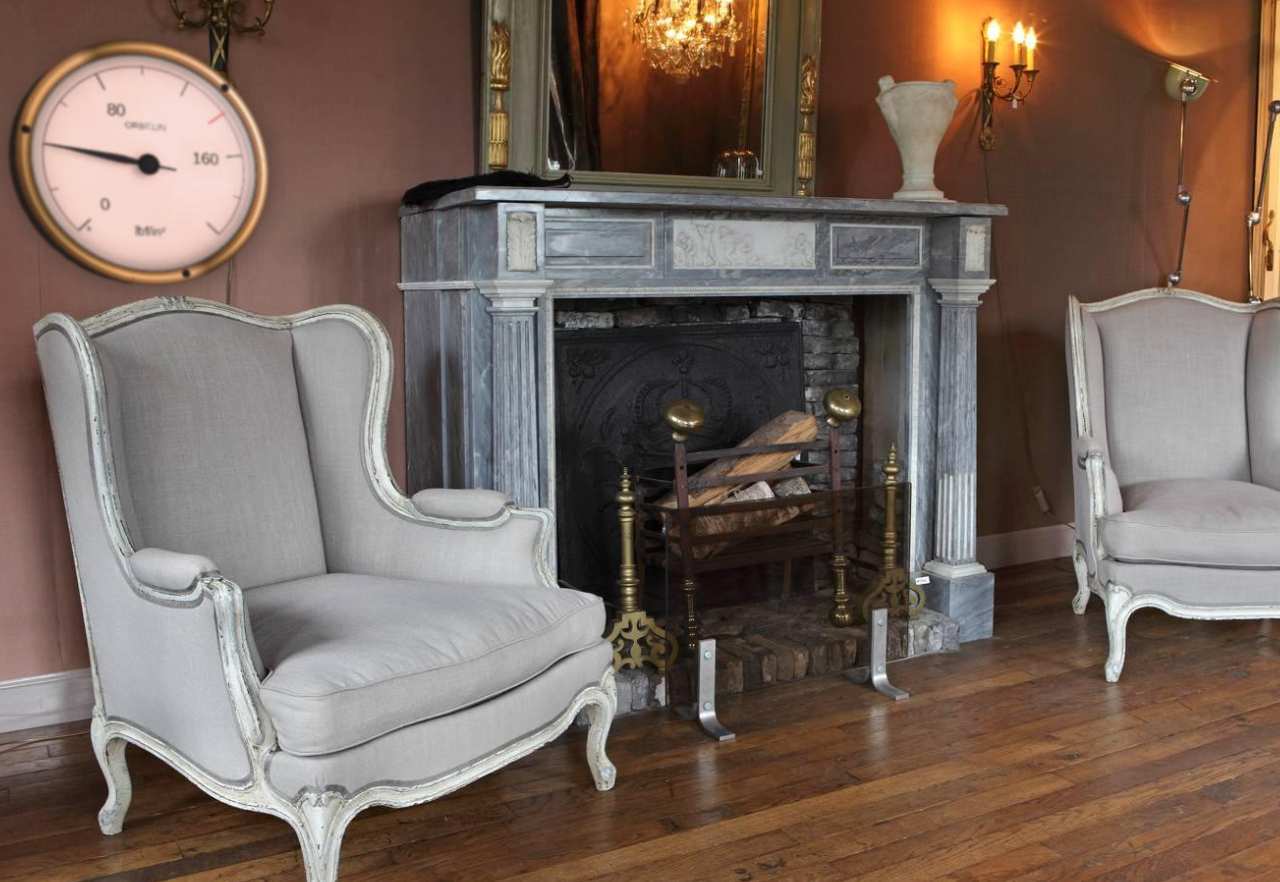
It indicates 40 psi
